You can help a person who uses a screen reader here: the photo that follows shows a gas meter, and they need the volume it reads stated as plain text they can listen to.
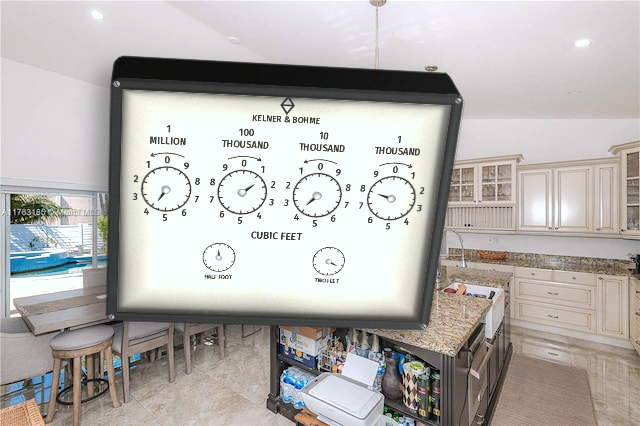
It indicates 413800 ft³
